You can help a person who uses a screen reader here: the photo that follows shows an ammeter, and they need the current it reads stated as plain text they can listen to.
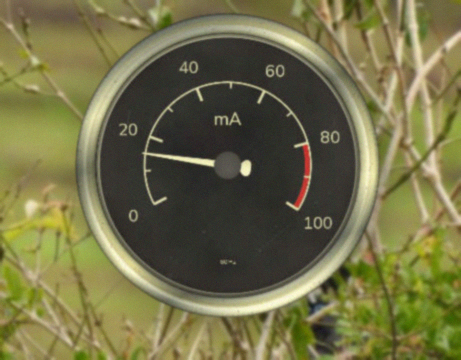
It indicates 15 mA
